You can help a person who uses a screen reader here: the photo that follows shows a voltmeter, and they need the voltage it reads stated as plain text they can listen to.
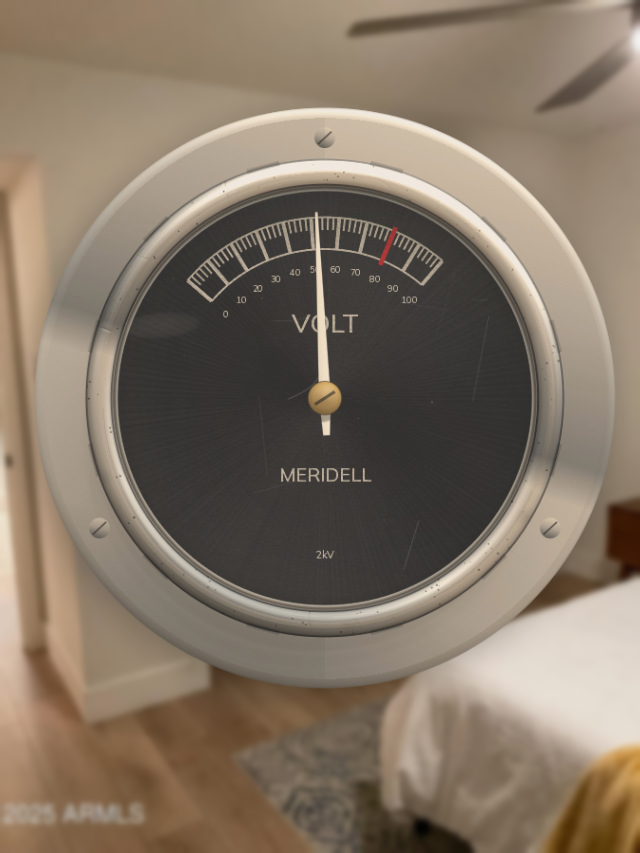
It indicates 52 V
